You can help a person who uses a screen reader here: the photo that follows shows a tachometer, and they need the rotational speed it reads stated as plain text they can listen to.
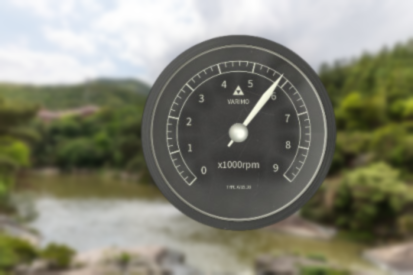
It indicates 5800 rpm
